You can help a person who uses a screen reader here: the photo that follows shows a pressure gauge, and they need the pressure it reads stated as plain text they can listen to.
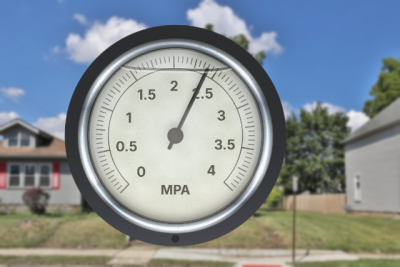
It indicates 2.4 MPa
